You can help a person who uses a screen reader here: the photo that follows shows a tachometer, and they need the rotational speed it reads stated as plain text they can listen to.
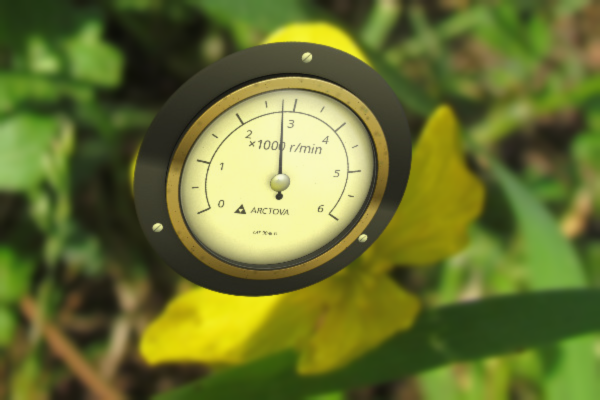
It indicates 2750 rpm
